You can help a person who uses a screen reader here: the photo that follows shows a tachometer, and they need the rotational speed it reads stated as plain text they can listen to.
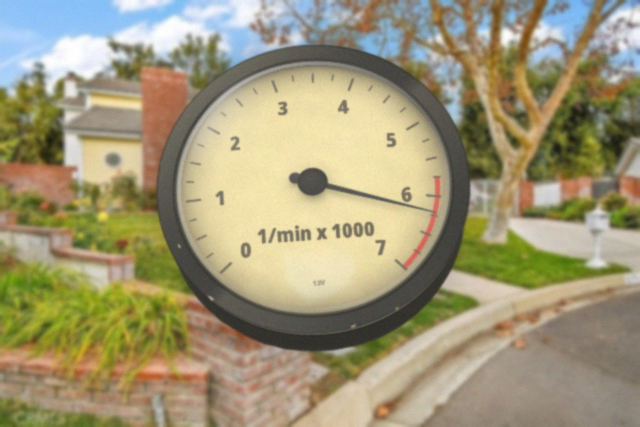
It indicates 6250 rpm
